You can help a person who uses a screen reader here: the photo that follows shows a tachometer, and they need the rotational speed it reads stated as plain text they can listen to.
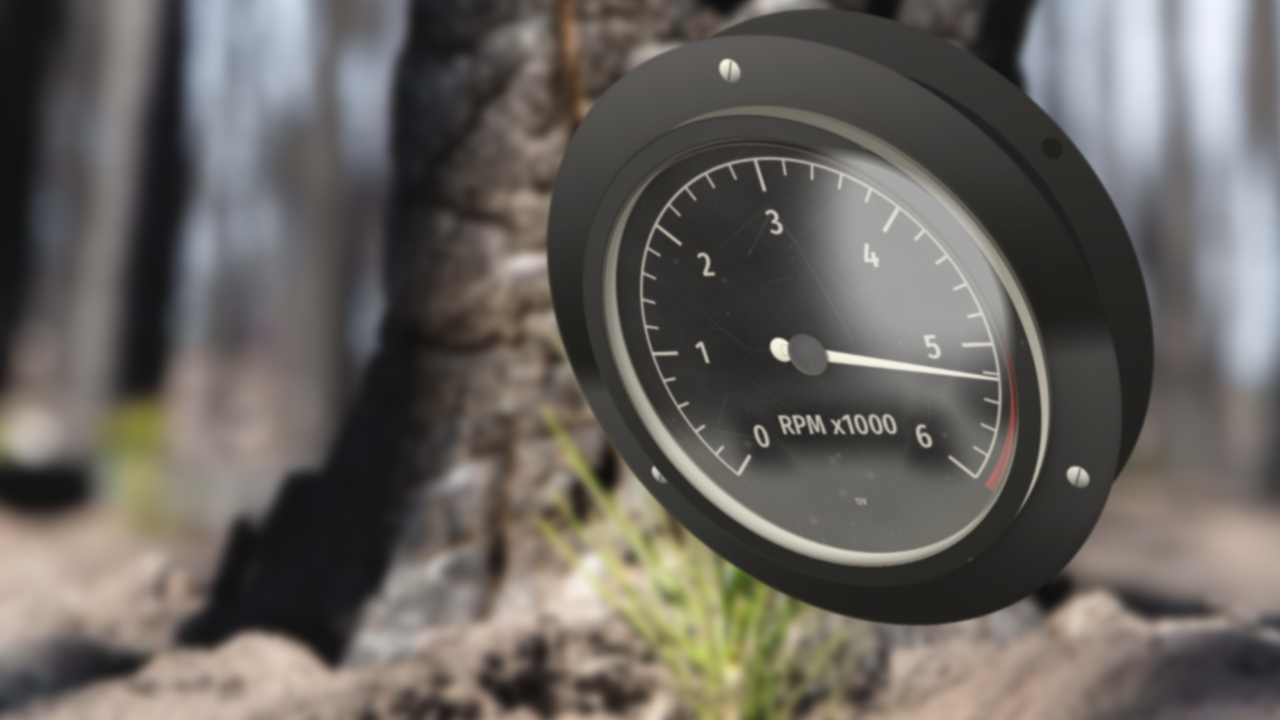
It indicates 5200 rpm
